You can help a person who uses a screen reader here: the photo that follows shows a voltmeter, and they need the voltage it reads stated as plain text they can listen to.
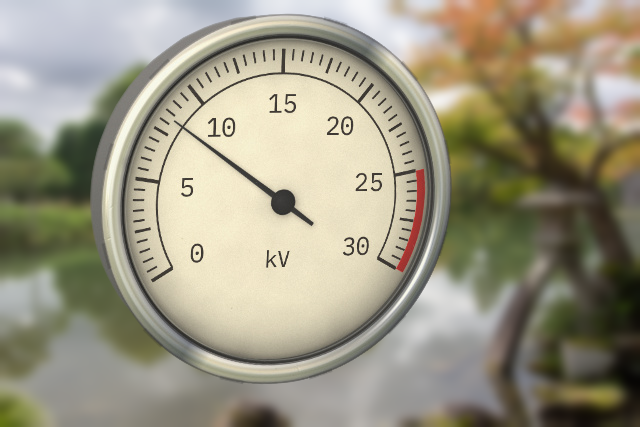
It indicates 8.25 kV
